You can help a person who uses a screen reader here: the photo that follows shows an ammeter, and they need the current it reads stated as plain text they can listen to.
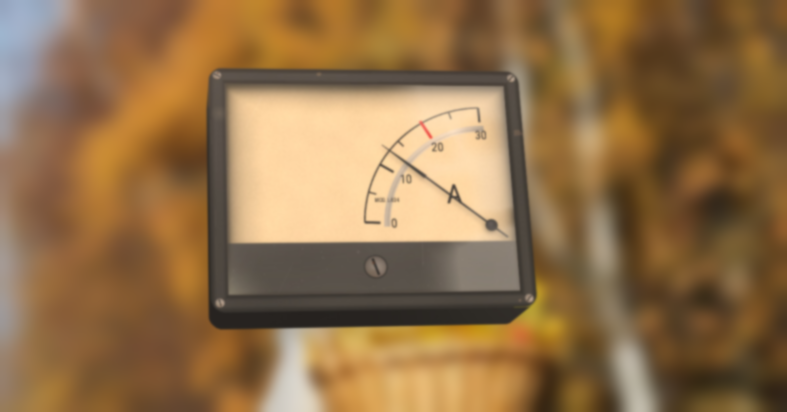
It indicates 12.5 A
